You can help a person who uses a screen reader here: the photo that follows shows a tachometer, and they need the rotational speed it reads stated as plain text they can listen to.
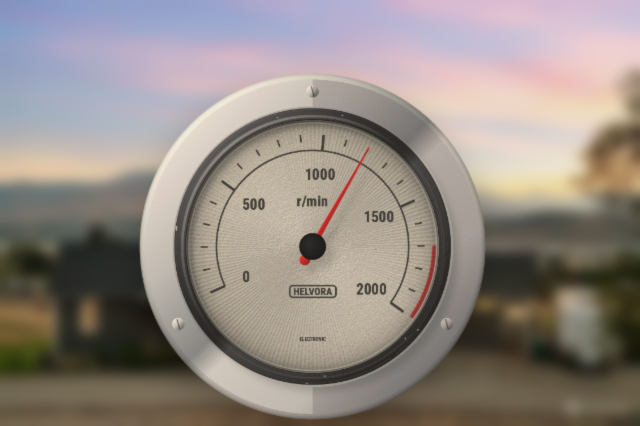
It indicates 1200 rpm
